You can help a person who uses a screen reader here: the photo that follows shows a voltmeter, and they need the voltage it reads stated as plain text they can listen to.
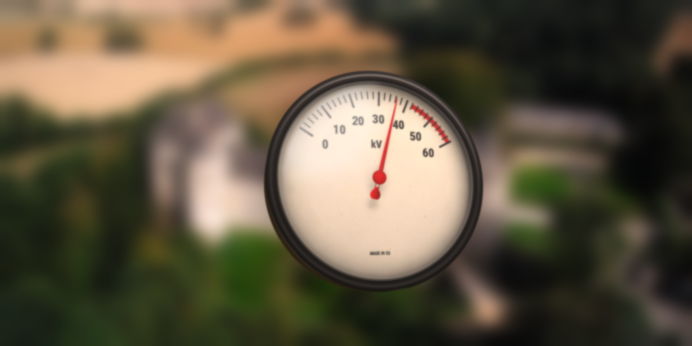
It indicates 36 kV
